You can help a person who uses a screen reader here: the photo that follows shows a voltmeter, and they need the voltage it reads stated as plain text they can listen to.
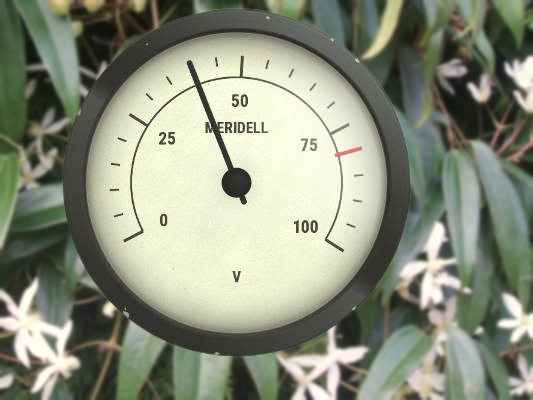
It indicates 40 V
